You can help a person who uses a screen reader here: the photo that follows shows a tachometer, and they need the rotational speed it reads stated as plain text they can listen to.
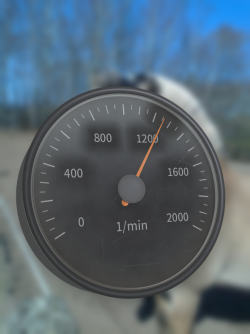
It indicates 1250 rpm
